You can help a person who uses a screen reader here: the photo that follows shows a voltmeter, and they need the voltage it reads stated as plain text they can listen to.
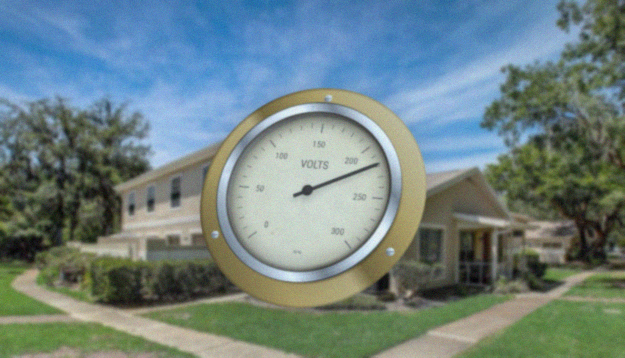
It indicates 220 V
